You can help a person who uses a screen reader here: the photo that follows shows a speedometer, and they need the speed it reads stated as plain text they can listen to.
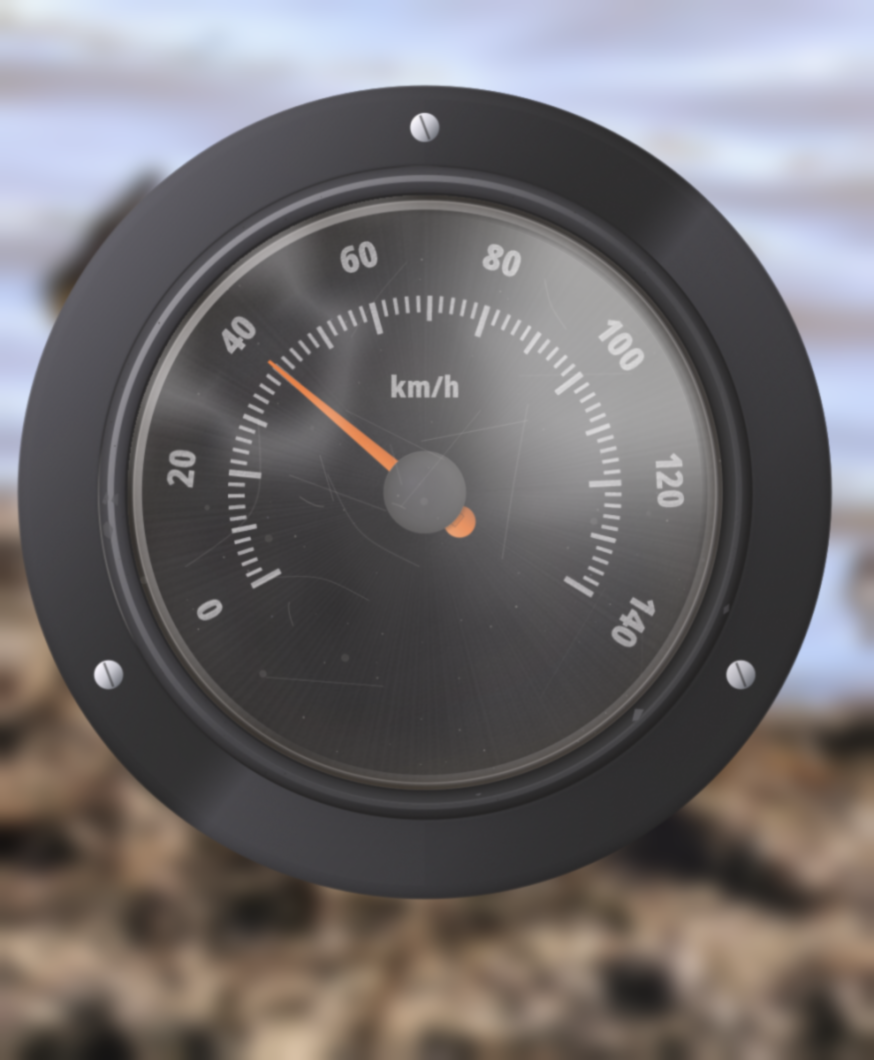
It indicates 40 km/h
